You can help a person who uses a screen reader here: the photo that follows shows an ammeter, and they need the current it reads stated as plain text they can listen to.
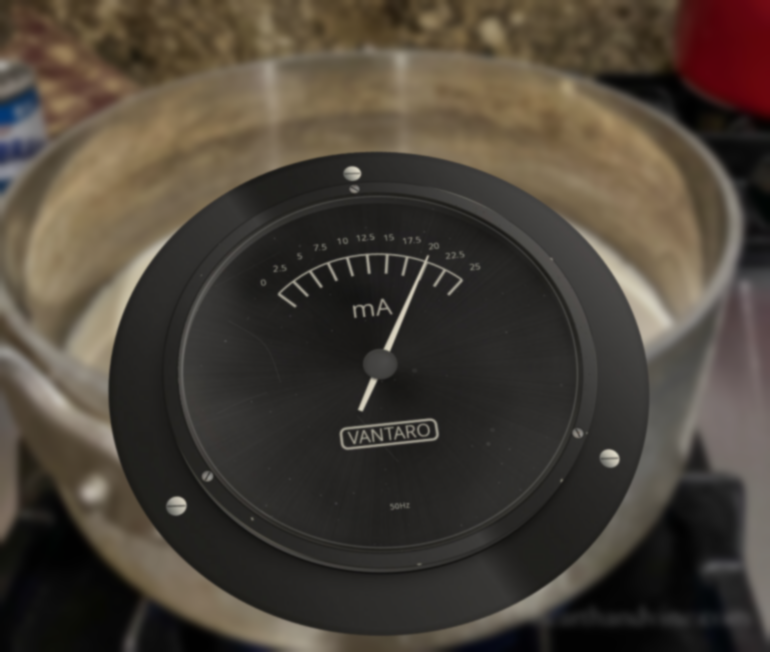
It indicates 20 mA
